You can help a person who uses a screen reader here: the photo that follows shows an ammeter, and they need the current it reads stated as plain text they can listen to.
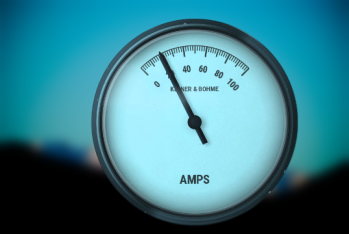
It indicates 20 A
